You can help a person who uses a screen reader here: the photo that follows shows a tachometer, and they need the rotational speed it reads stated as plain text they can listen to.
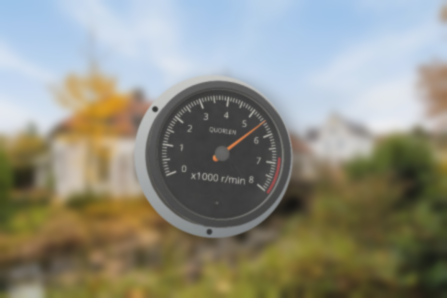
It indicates 5500 rpm
